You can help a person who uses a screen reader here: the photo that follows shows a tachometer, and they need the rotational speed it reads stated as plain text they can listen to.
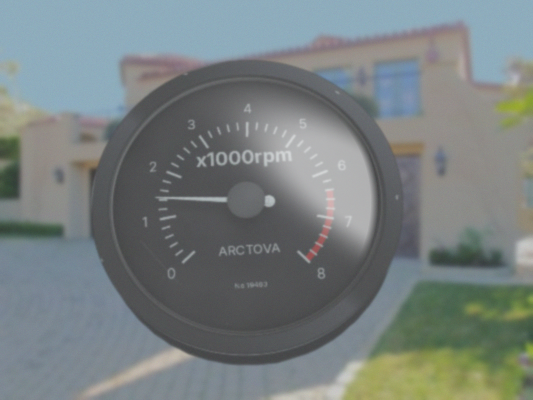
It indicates 1400 rpm
